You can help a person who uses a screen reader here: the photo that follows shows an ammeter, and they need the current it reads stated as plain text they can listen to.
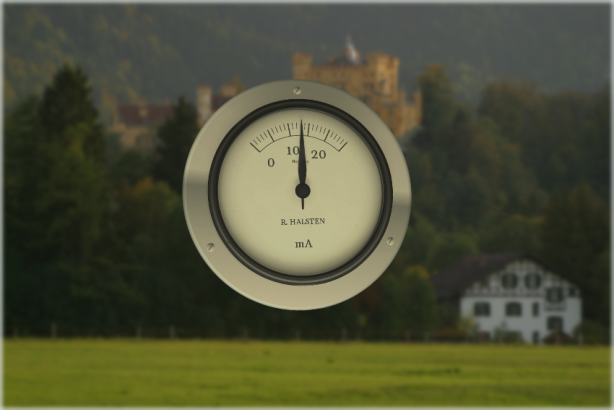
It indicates 13 mA
